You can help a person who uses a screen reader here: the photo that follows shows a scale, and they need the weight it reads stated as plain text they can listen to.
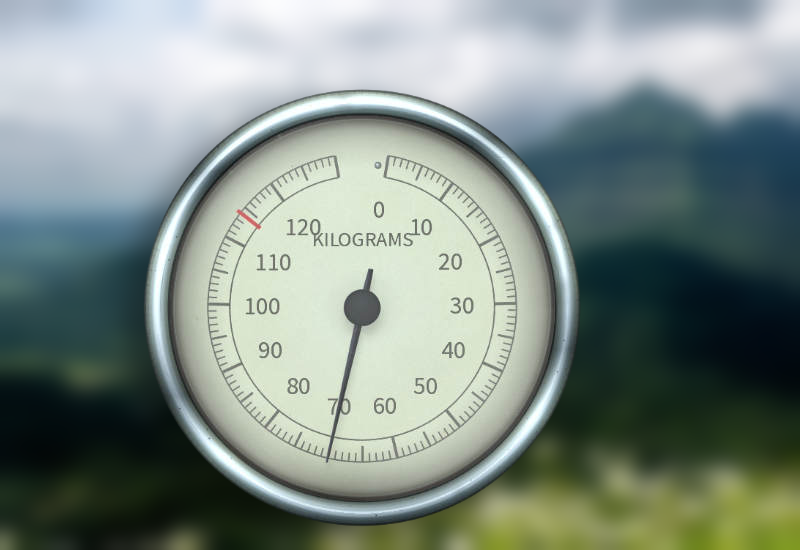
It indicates 70 kg
